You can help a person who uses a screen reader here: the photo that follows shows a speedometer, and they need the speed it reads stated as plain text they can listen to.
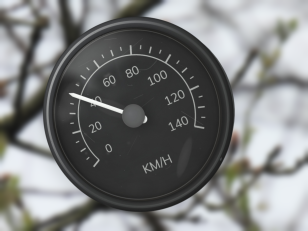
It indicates 40 km/h
